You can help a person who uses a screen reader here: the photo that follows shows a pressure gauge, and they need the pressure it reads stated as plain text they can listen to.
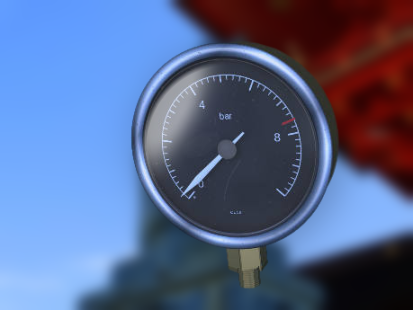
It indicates 0.2 bar
